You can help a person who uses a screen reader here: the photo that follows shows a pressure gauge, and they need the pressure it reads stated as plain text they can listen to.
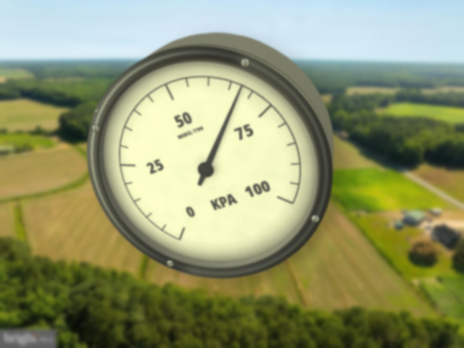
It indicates 67.5 kPa
